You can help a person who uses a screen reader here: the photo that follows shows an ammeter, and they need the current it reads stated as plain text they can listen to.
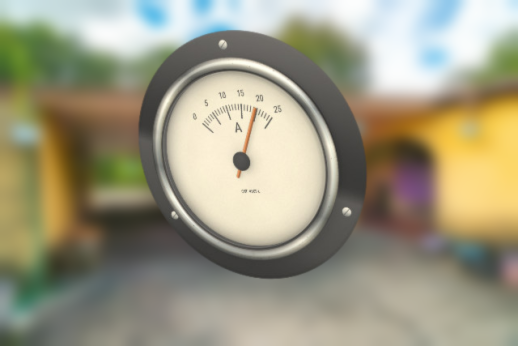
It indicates 20 A
